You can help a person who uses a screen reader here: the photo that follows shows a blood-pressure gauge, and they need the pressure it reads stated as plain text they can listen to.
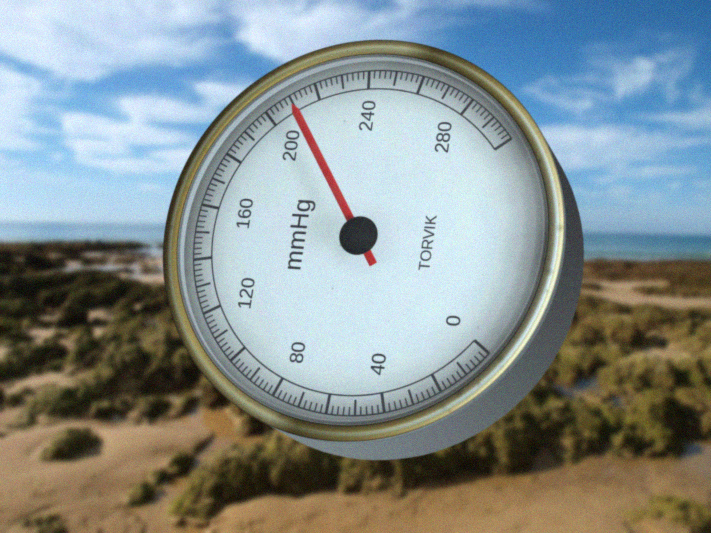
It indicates 210 mmHg
